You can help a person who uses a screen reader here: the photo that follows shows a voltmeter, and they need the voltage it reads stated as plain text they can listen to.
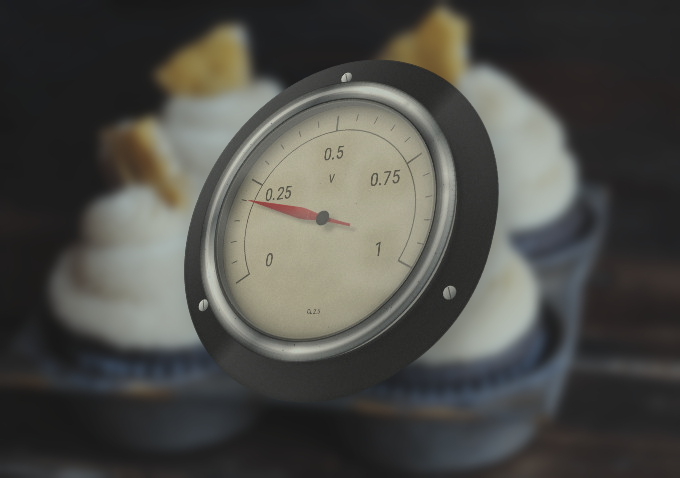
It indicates 0.2 V
